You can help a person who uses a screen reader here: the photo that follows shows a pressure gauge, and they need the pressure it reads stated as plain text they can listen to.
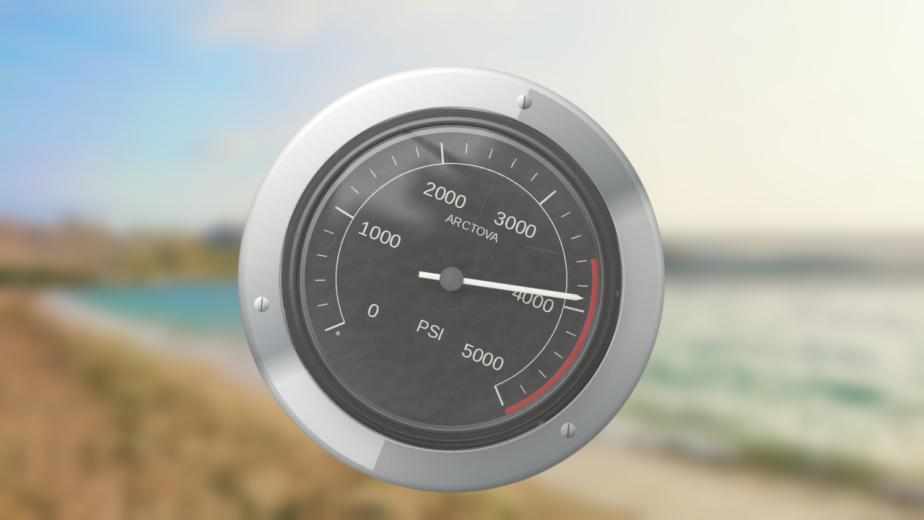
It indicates 3900 psi
